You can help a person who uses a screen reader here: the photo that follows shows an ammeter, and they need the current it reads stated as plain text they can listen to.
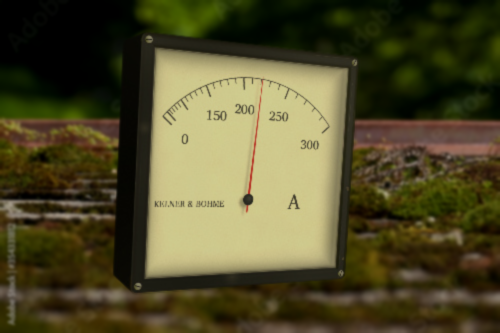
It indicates 220 A
